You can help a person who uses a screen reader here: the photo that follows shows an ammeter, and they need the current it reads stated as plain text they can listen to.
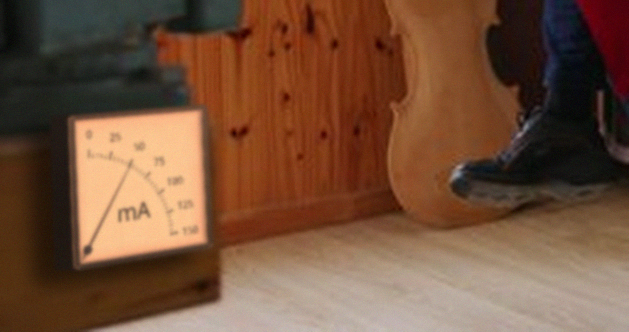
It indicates 50 mA
